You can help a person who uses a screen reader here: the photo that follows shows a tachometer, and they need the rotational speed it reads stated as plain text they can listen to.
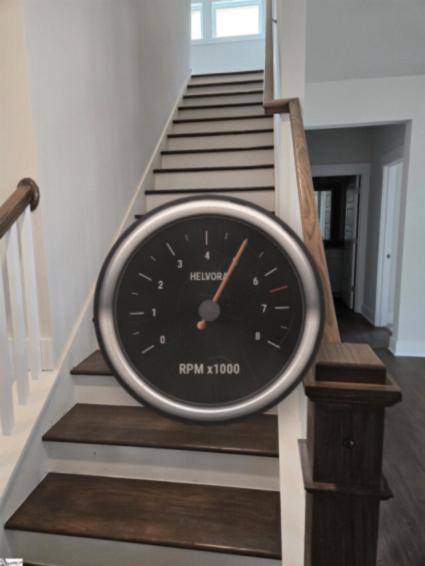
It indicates 5000 rpm
